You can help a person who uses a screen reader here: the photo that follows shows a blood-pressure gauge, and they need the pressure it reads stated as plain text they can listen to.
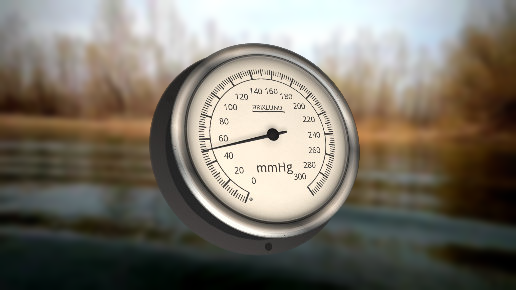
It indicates 50 mmHg
